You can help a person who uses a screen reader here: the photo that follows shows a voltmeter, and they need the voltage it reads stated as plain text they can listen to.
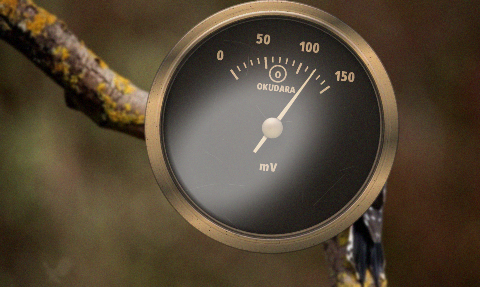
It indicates 120 mV
